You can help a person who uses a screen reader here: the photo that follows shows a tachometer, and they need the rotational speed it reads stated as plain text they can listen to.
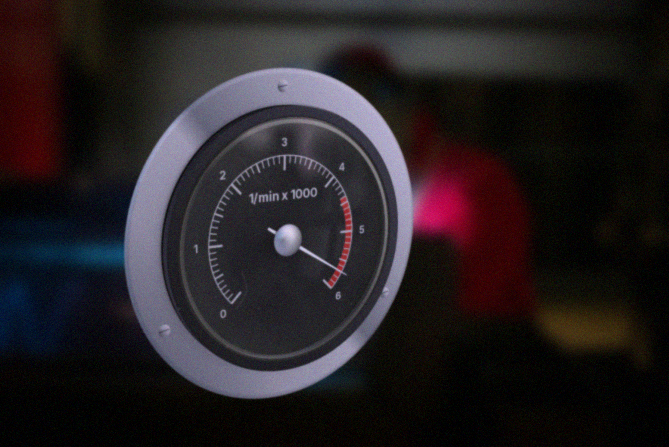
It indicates 5700 rpm
